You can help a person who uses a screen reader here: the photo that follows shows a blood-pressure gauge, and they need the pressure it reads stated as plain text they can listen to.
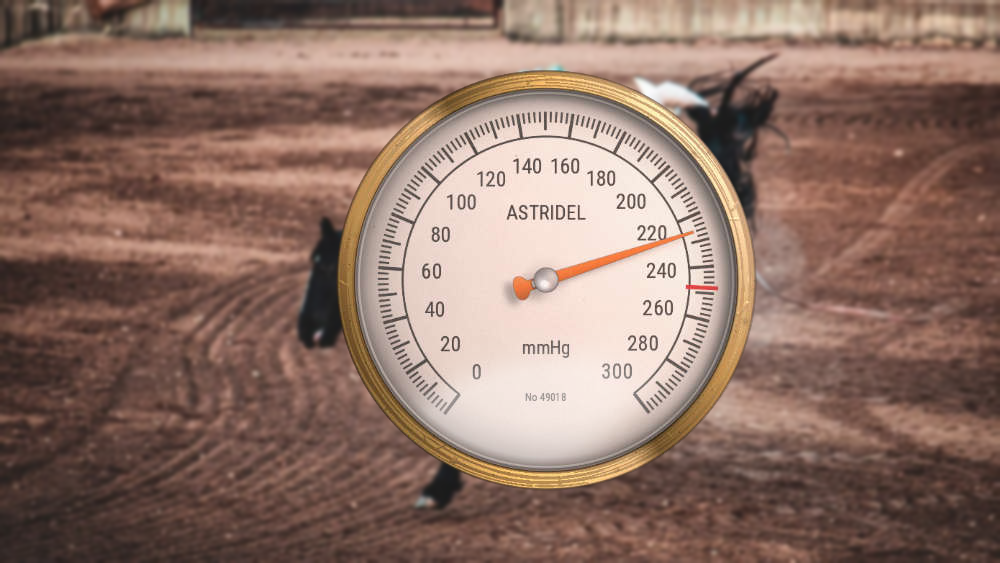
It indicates 226 mmHg
